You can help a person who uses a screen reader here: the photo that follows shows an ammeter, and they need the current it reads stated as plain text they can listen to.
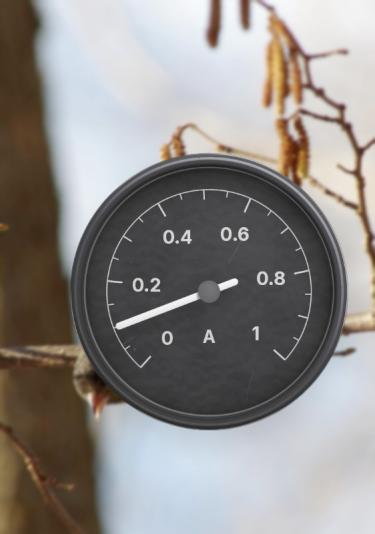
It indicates 0.1 A
